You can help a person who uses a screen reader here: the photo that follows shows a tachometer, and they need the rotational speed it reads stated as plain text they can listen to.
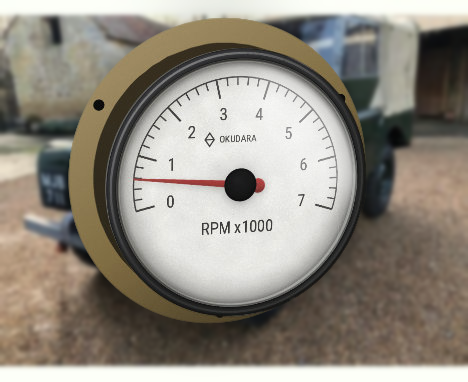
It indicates 600 rpm
